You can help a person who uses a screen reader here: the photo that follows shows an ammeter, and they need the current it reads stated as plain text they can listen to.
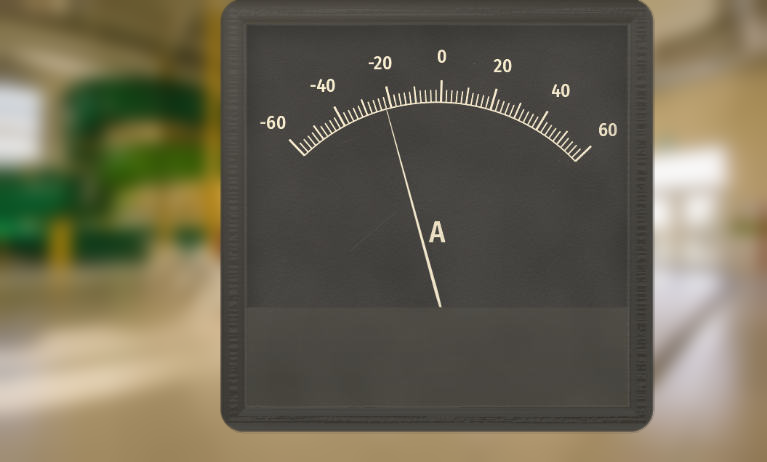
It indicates -22 A
